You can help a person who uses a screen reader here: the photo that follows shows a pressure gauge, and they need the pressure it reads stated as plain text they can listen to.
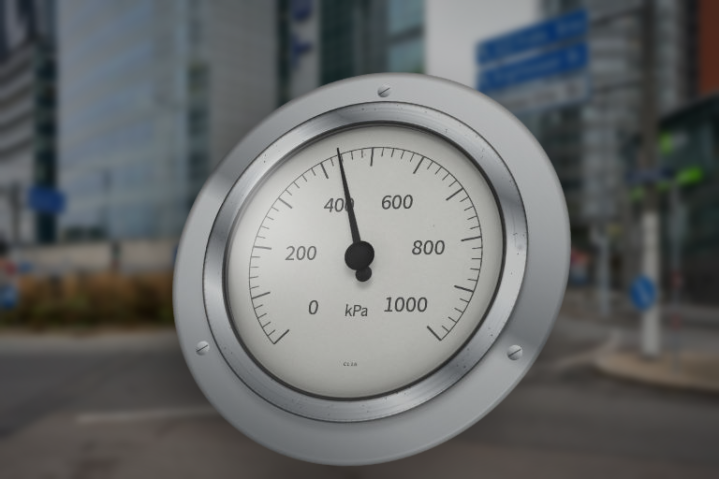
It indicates 440 kPa
